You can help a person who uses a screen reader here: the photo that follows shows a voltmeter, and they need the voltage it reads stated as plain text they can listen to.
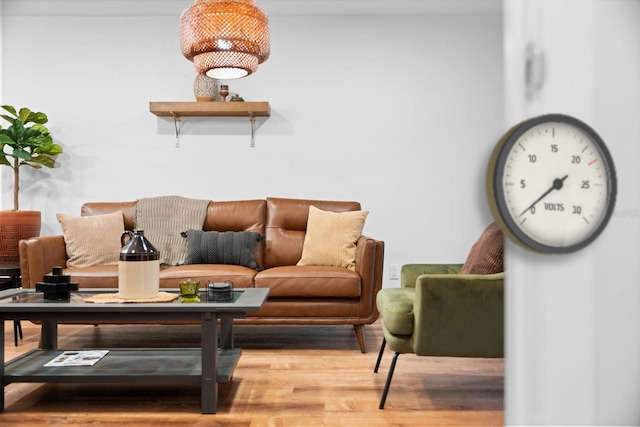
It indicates 1 V
